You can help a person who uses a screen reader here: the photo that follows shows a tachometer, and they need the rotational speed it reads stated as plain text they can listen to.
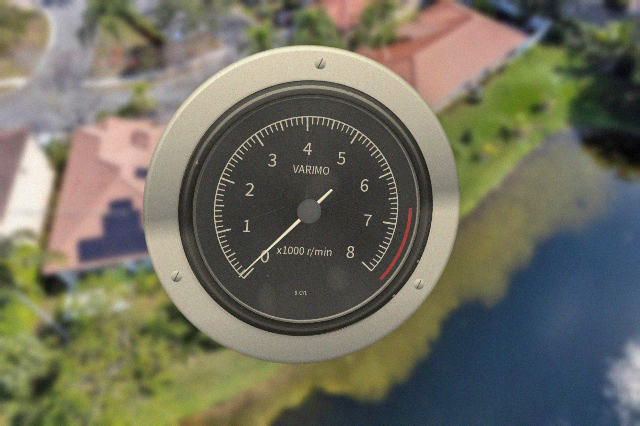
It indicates 100 rpm
